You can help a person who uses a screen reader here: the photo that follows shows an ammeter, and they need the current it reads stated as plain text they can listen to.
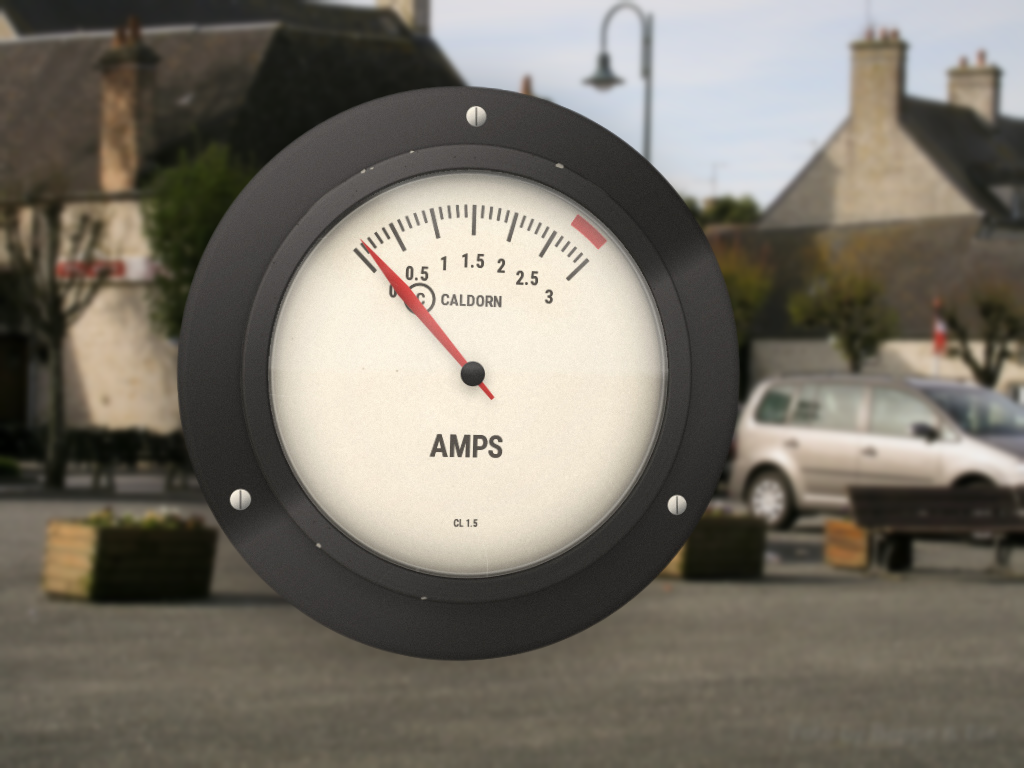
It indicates 0.1 A
